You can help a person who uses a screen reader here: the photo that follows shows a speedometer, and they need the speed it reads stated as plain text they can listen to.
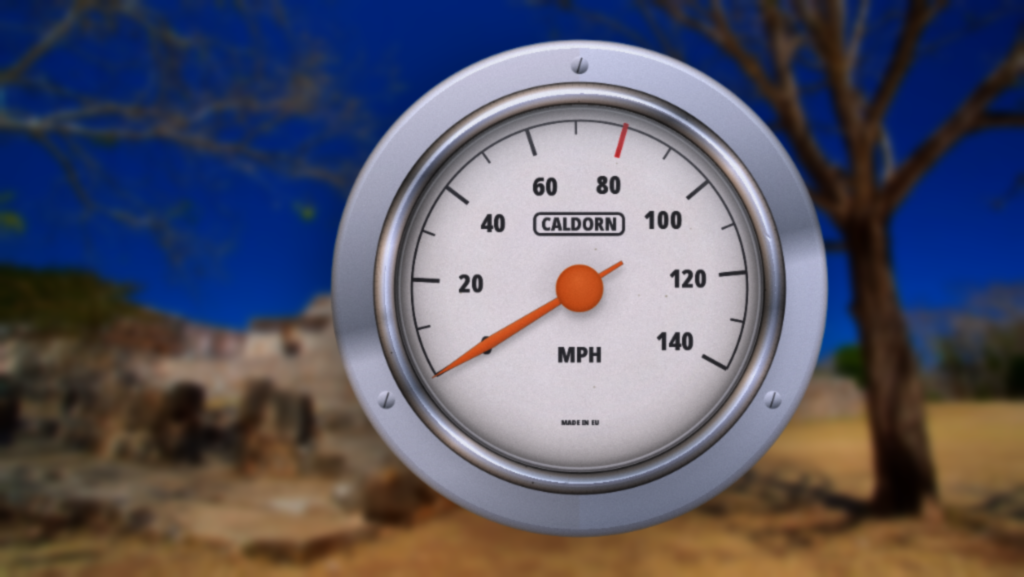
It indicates 0 mph
